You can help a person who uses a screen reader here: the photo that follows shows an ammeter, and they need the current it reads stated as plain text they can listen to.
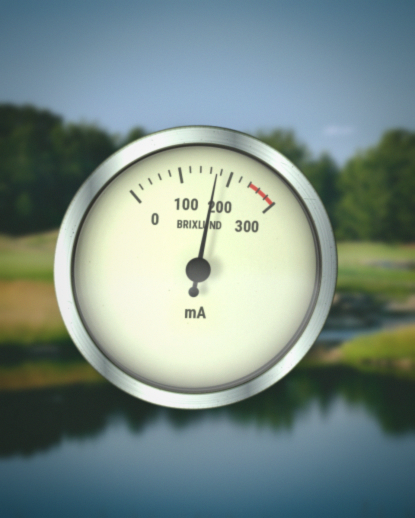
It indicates 170 mA
